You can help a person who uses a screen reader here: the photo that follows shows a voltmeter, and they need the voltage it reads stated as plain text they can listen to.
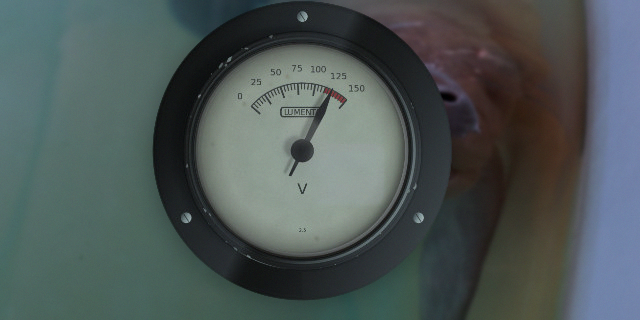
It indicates 125 V
